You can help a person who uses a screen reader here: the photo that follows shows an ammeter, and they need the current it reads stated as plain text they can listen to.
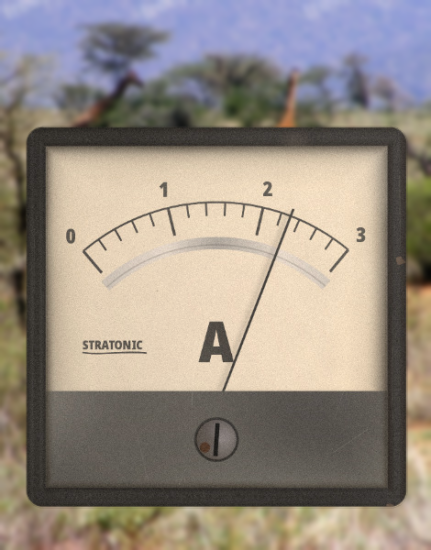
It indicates 2.3 A
